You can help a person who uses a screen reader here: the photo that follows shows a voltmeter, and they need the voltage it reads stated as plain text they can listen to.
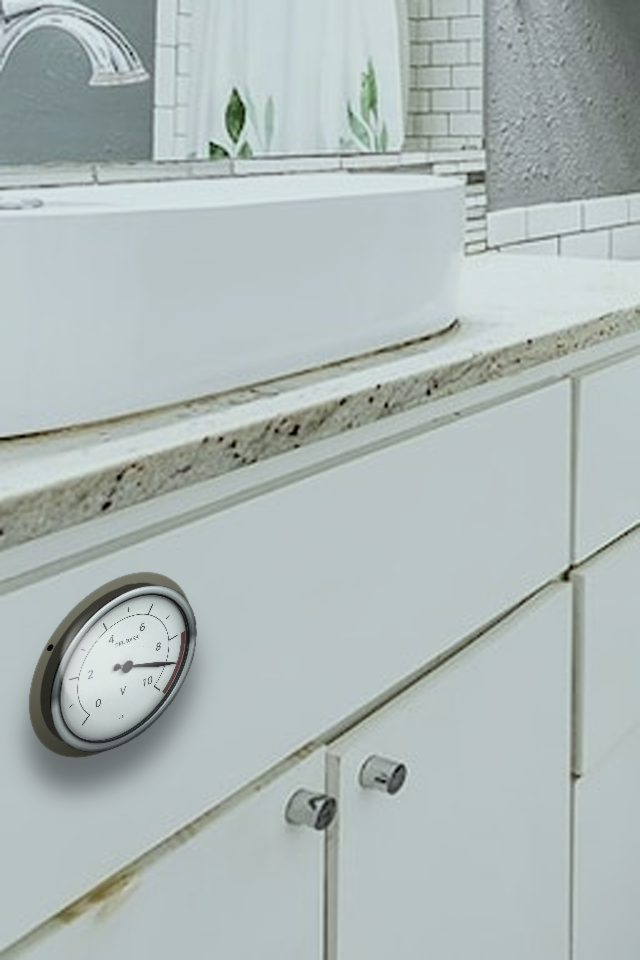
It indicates 9 V
